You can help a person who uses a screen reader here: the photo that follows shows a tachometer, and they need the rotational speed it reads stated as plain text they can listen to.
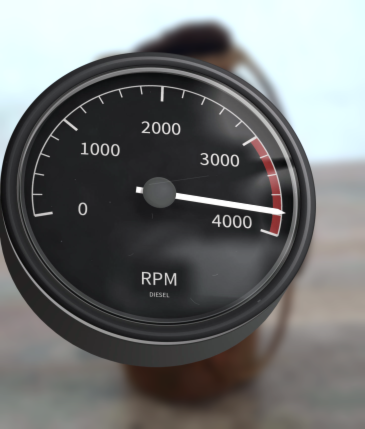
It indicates 3800 rpm
